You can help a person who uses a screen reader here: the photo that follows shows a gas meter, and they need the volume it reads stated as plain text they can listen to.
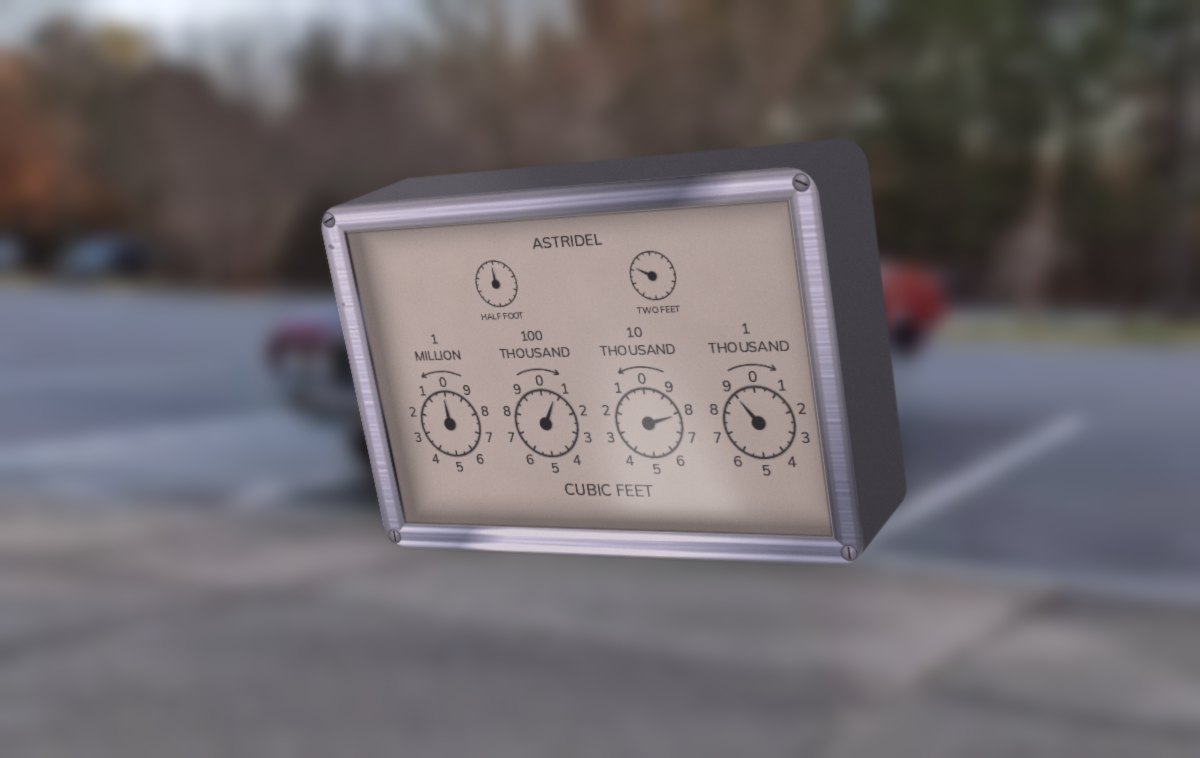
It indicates 7900 ft³
